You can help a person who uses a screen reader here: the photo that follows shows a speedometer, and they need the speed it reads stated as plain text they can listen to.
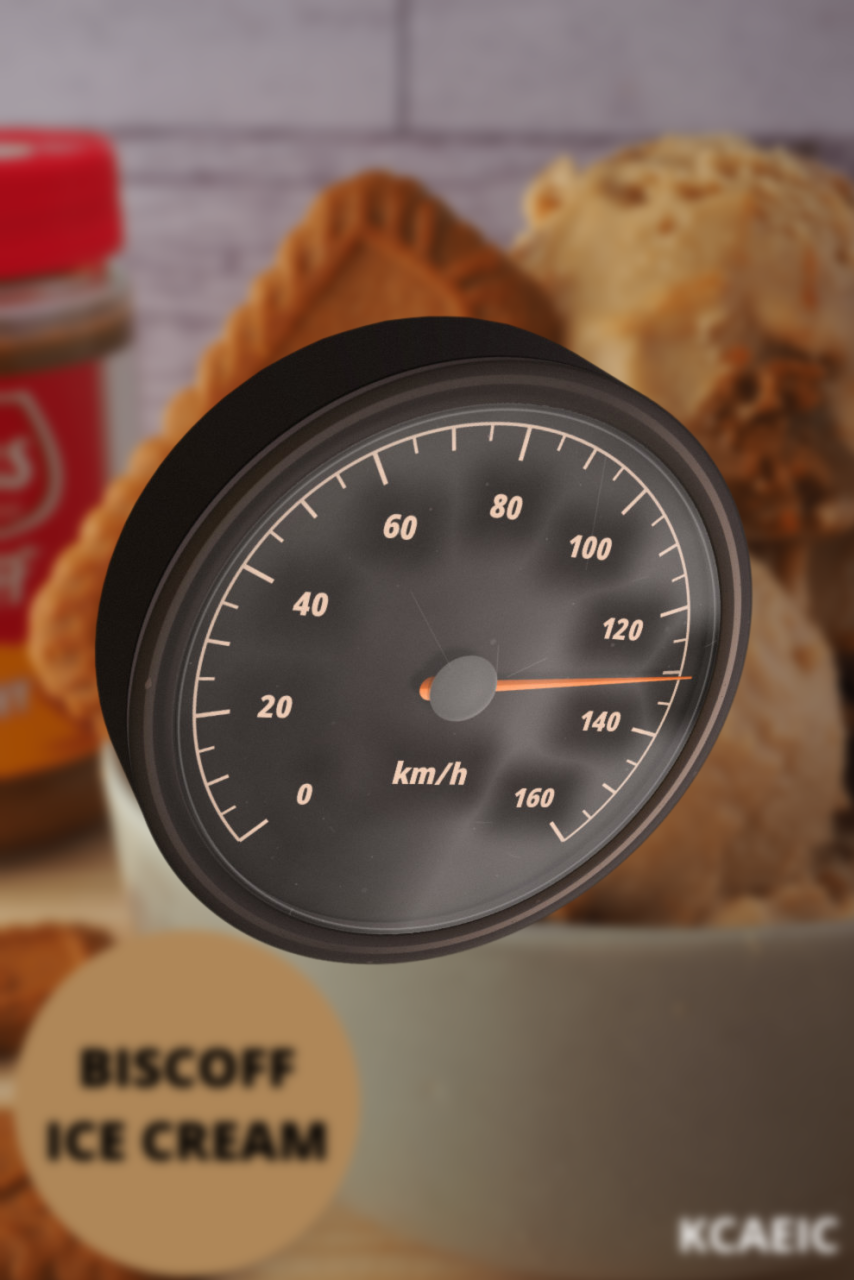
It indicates 130 km/h
